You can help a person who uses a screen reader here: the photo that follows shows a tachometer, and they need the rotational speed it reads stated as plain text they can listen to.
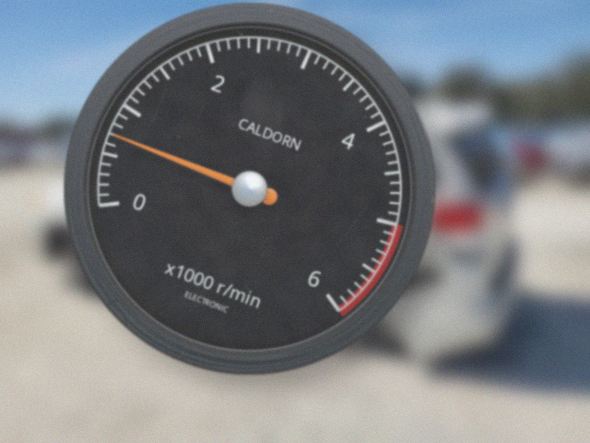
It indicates 700 rpm
